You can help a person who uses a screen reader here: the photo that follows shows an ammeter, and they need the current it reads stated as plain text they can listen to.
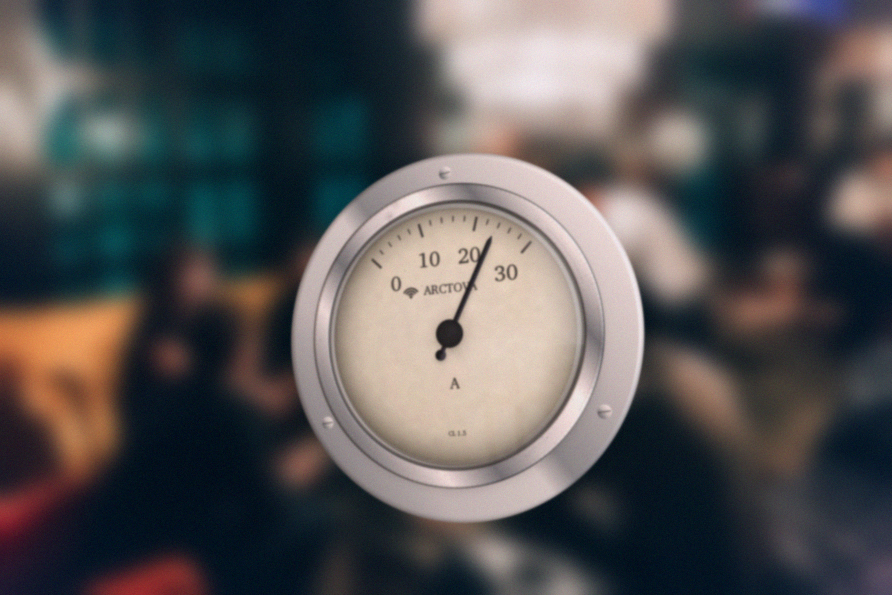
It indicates 24 A
